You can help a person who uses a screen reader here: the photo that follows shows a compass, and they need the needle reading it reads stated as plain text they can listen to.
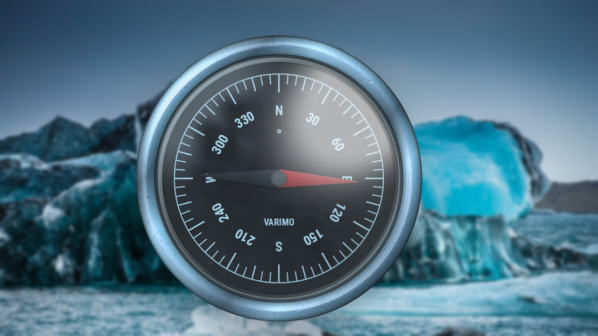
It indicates 92.5 °
